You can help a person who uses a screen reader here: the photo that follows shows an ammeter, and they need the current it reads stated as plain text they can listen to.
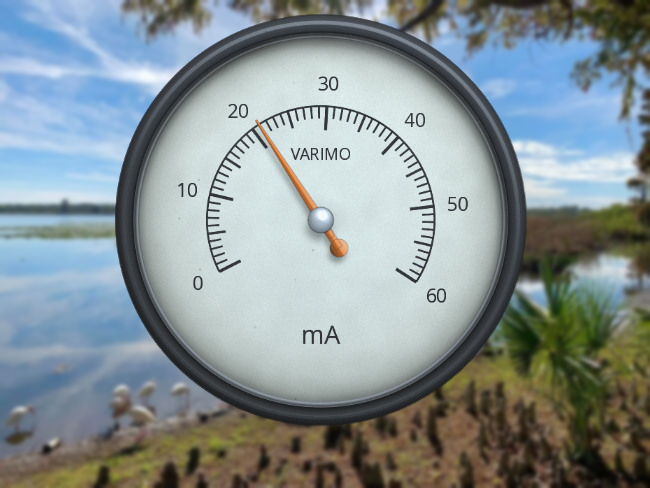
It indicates 21 mA
